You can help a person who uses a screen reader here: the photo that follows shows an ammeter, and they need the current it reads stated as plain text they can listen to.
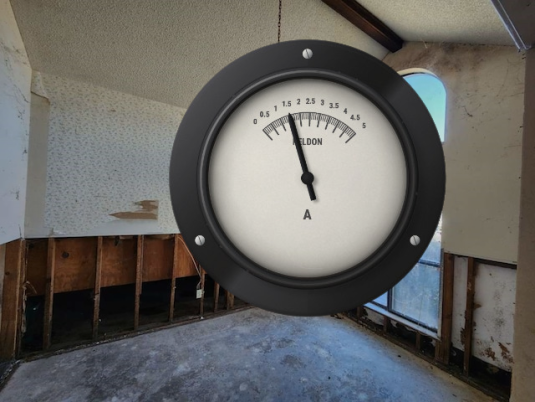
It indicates 1.5 A
